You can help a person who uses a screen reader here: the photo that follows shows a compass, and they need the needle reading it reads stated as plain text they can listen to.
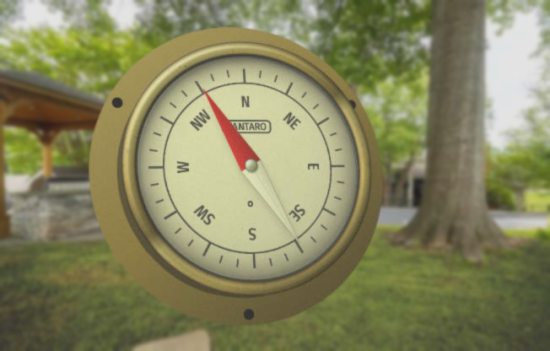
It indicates 330 °
